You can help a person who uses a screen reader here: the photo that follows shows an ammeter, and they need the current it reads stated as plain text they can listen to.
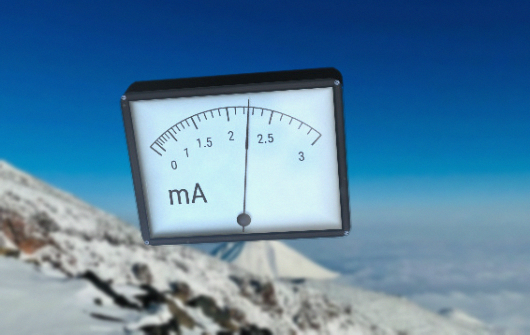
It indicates 2.25 mA
